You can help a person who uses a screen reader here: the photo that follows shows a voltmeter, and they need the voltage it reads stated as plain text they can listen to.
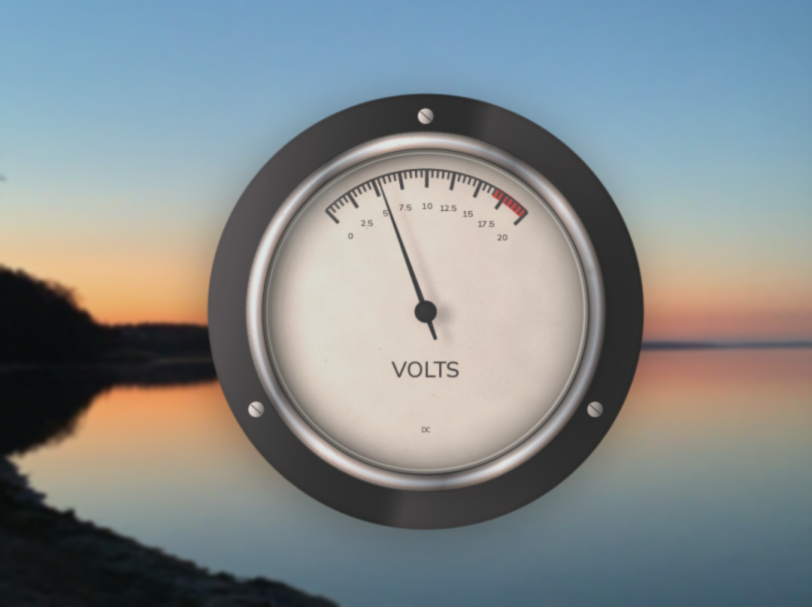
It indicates 5.5 V
